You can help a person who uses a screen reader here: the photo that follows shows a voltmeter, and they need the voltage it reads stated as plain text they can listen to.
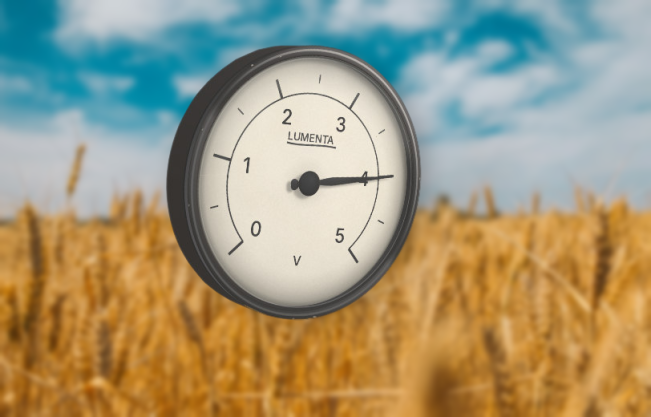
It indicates 4 V
